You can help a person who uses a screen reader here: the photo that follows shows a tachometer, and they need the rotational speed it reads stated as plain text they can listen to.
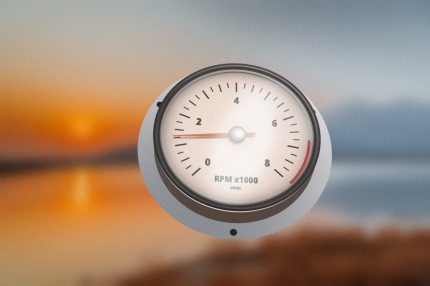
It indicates 1250 rpm
